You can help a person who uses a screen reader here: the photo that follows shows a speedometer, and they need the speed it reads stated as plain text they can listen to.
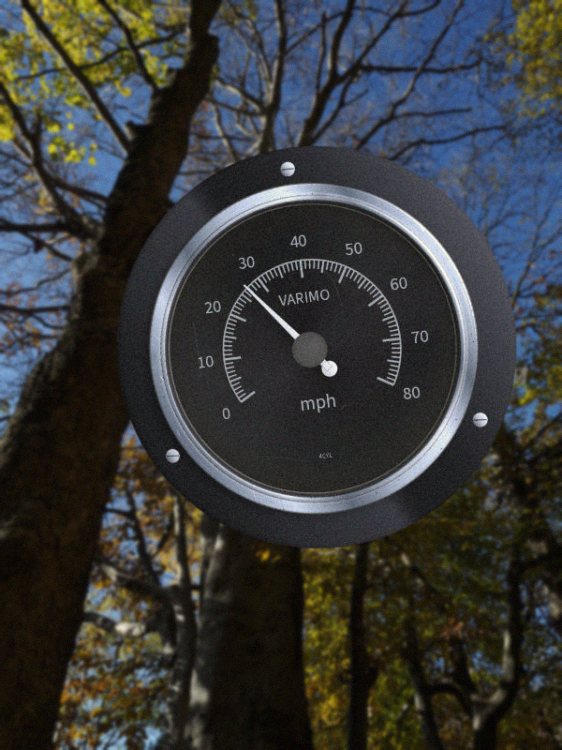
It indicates 27 mph
